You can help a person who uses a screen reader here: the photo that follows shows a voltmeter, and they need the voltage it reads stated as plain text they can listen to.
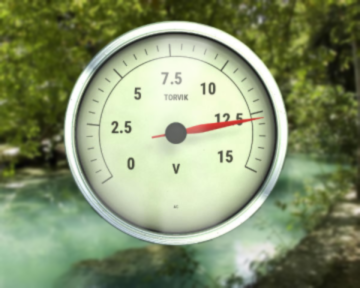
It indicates 12.75 V
